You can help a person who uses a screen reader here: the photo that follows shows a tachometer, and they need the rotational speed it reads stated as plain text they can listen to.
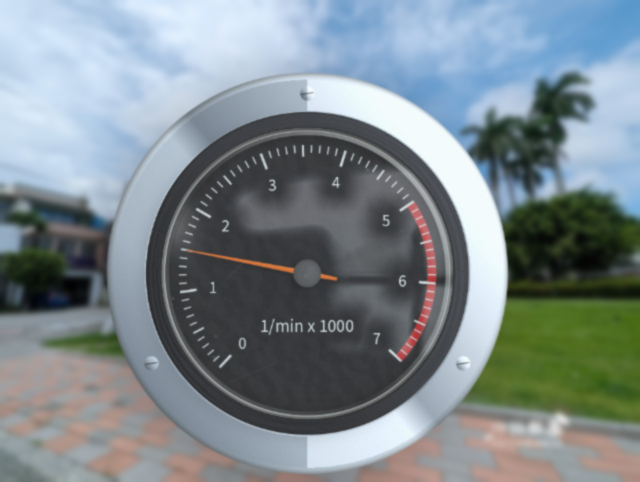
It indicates 1500 rpm
